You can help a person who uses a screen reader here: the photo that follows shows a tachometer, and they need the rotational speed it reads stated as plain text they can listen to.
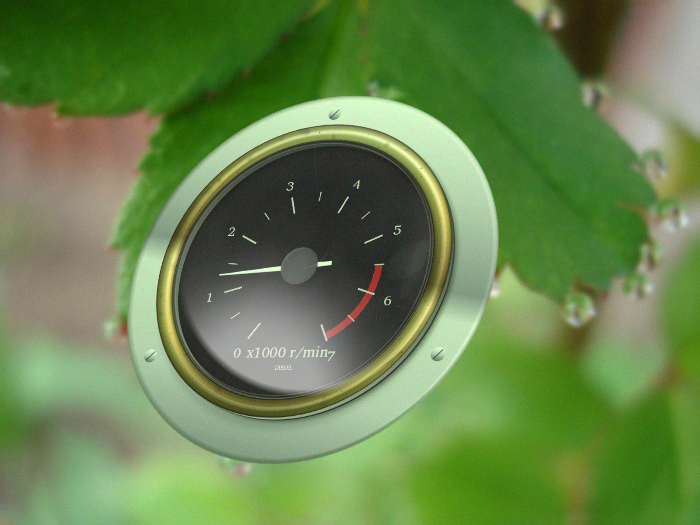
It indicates 1250 rpm
